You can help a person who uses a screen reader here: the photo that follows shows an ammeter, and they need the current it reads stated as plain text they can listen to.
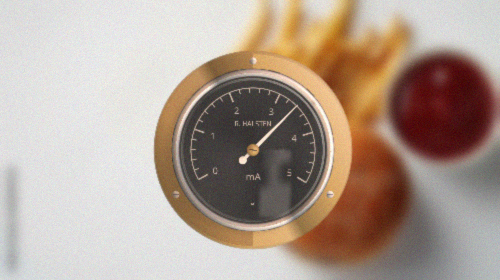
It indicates 3.4 mA
